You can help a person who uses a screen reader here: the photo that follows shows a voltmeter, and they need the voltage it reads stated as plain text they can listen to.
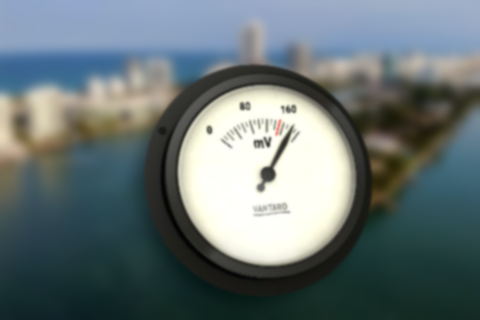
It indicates 180 mV
